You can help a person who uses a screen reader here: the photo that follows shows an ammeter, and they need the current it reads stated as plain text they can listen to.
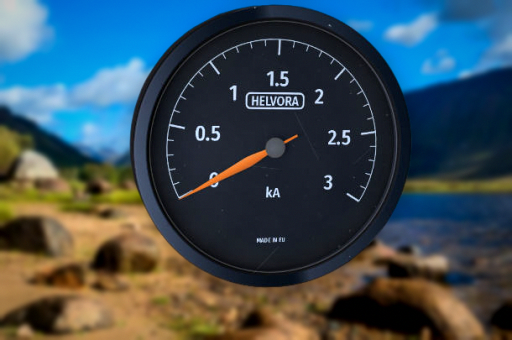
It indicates 0 kA
